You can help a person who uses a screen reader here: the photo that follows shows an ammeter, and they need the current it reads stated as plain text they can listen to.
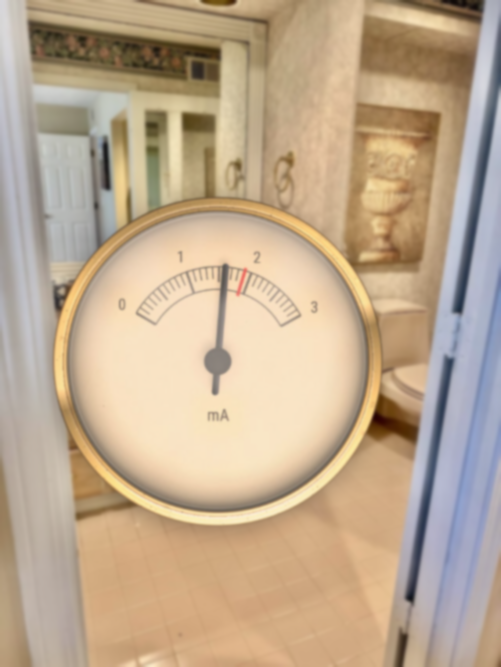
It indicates 1.6 mA
